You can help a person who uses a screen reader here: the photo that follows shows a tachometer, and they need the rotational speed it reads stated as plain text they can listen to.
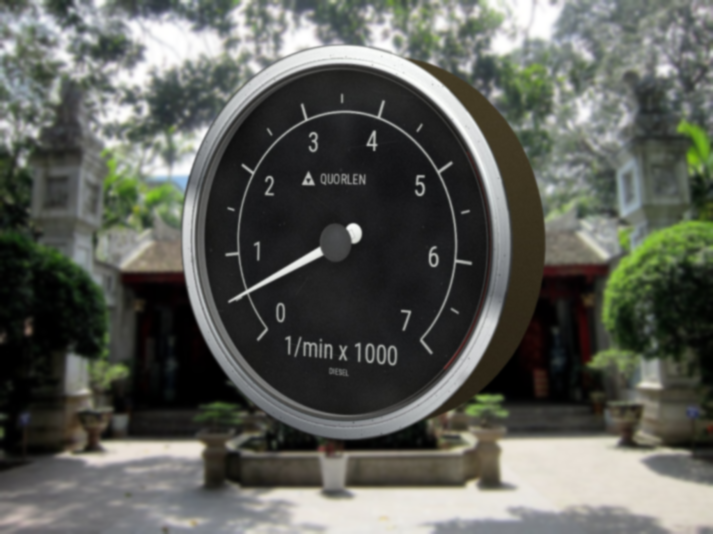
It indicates 500 rpm
